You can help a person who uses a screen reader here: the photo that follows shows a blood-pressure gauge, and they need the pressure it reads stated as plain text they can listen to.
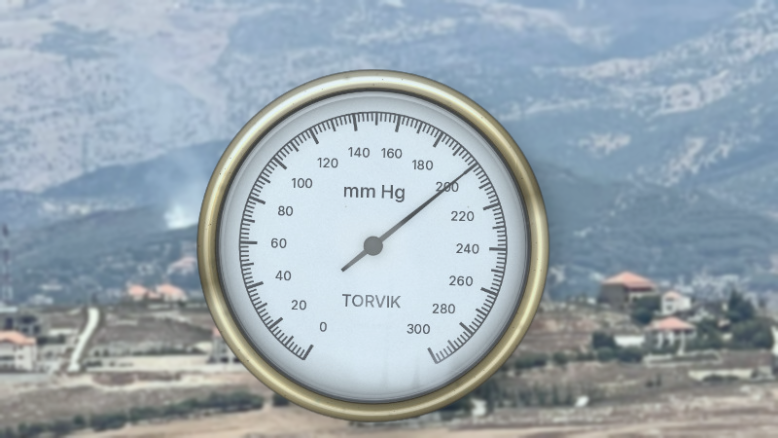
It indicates 200 mmHg
